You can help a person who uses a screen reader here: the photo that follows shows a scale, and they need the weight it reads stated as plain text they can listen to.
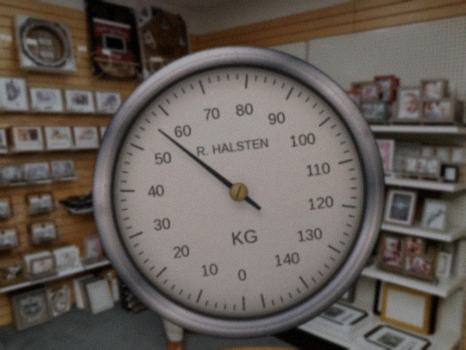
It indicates 56 kg
